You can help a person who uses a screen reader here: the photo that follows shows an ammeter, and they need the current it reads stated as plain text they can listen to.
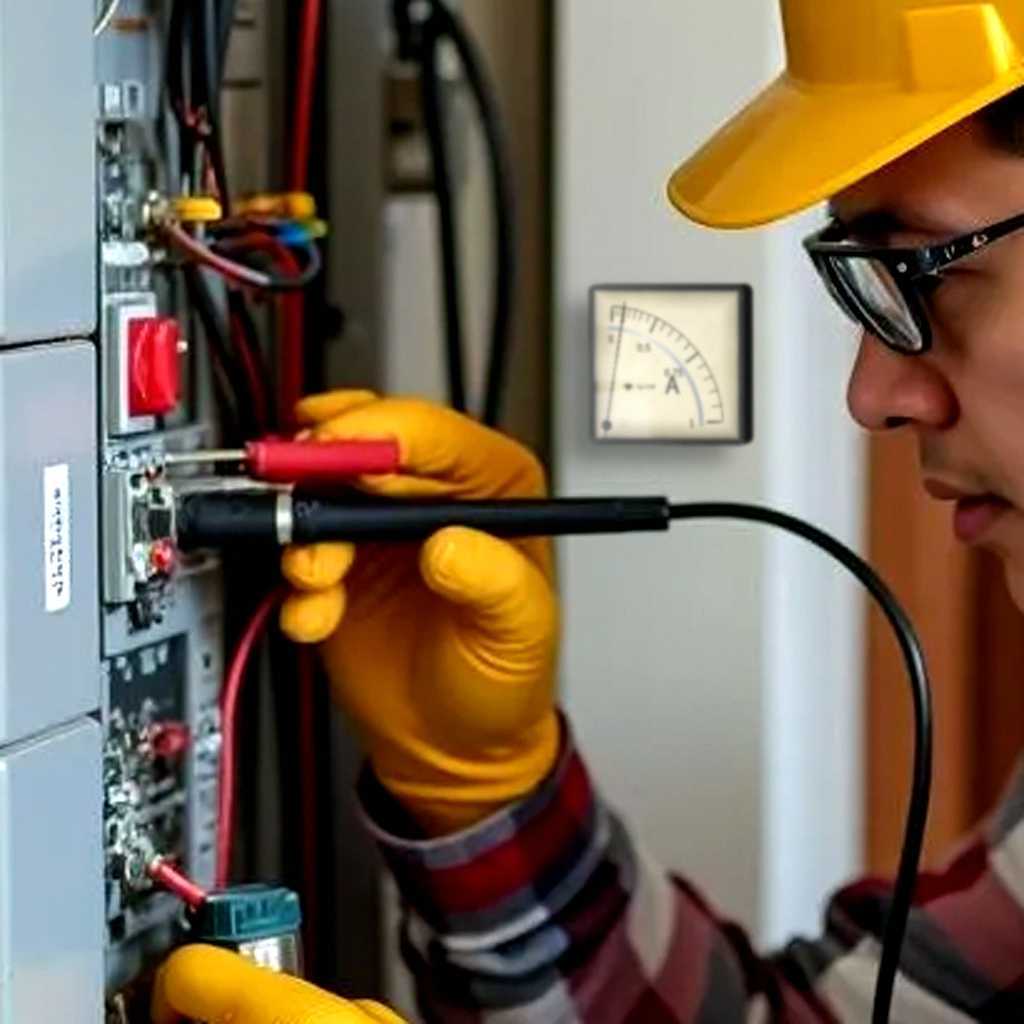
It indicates 0.25 A
